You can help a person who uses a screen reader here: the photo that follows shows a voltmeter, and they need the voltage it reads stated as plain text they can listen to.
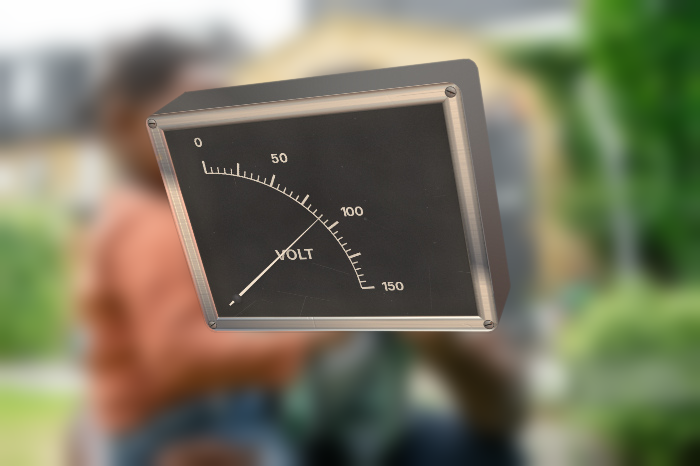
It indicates 90 V
